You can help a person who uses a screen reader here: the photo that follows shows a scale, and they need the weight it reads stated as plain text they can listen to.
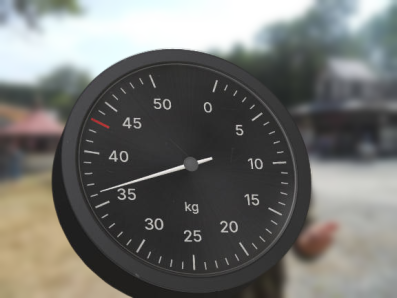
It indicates 36 kg
